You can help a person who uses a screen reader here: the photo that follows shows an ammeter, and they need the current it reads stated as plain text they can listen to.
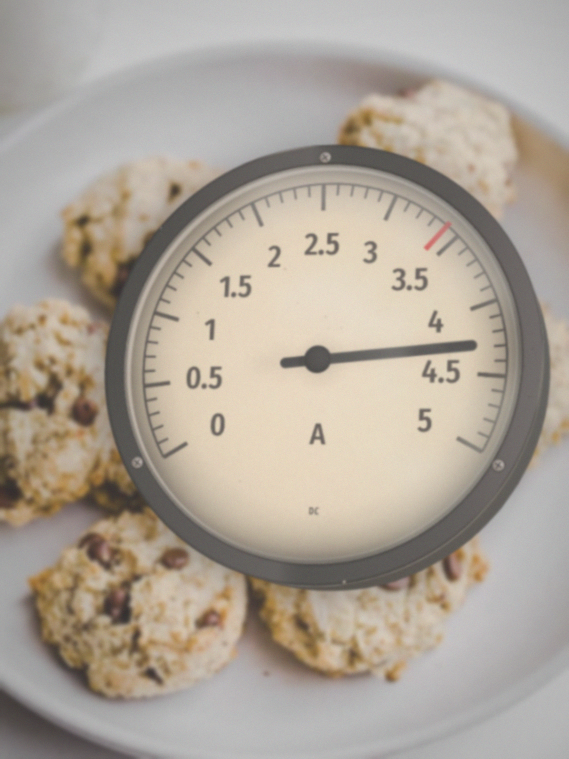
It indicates 4.3 A
